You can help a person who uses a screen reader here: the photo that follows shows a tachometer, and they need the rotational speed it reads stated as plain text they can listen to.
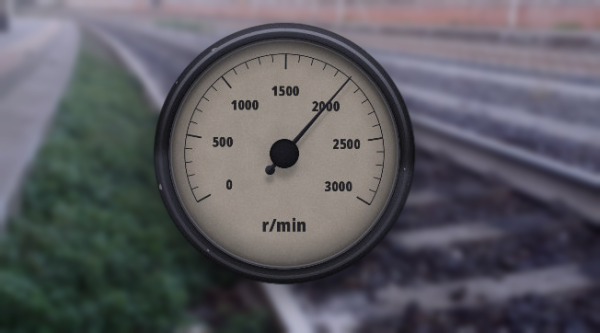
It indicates 2000 rpm
